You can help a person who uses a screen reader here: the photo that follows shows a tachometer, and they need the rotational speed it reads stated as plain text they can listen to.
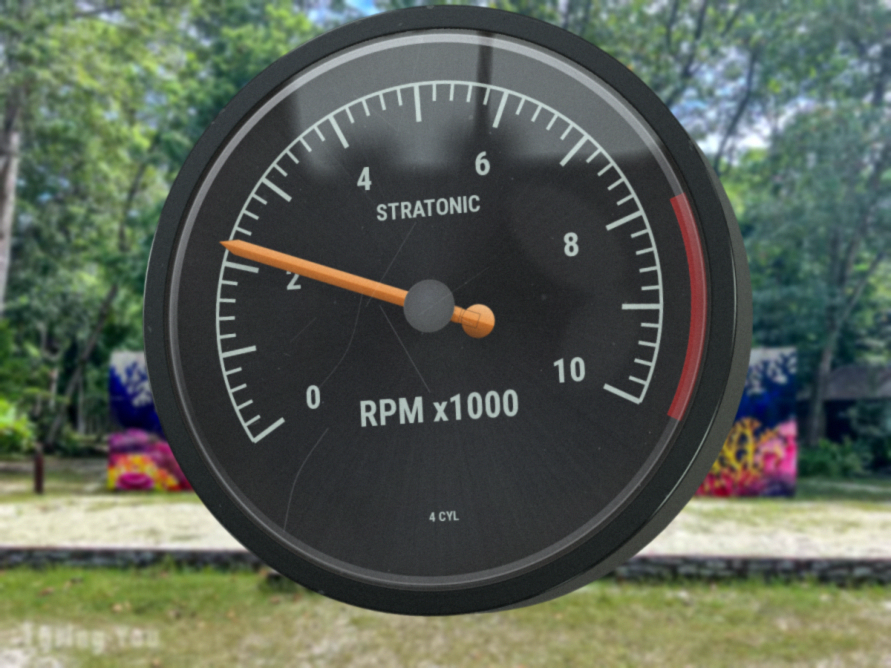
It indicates 2200 rpm
